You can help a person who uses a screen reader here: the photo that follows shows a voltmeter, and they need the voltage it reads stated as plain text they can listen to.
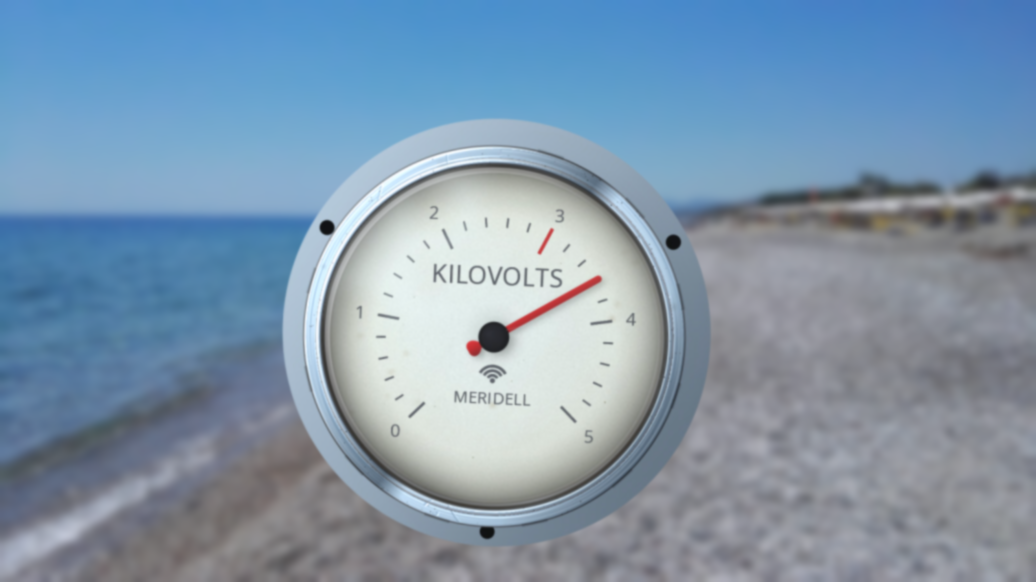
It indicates 3.6 kV
